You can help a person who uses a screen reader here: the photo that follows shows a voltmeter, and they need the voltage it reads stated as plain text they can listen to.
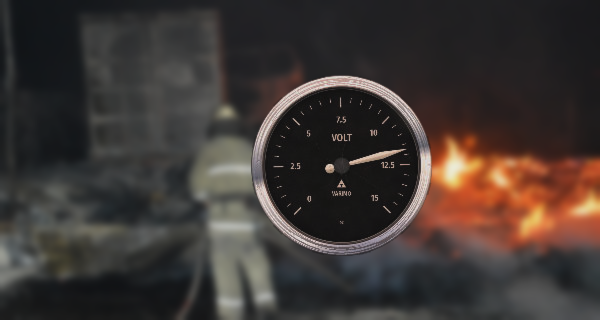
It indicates 11.75 V
